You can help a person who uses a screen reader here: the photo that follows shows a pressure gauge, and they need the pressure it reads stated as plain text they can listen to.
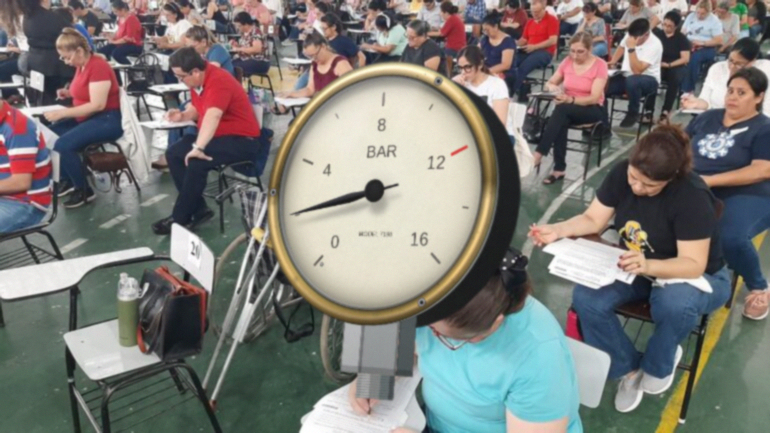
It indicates 2 bar
